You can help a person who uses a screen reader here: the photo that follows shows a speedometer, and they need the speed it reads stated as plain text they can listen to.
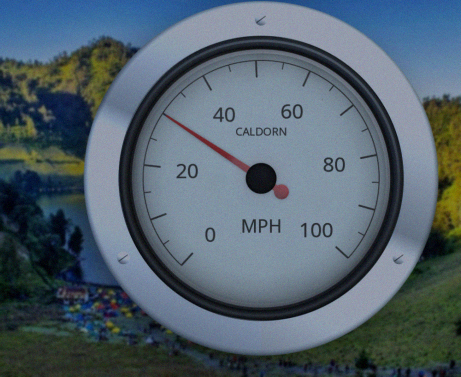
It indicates 30 mph
